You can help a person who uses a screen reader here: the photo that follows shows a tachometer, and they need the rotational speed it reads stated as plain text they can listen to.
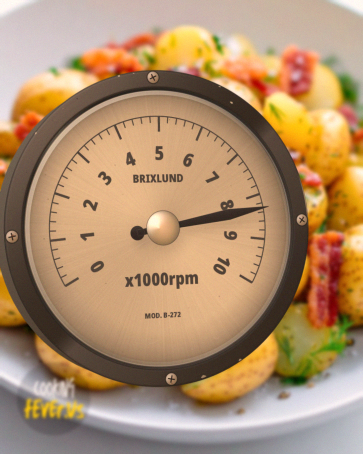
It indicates 8300 rpm
